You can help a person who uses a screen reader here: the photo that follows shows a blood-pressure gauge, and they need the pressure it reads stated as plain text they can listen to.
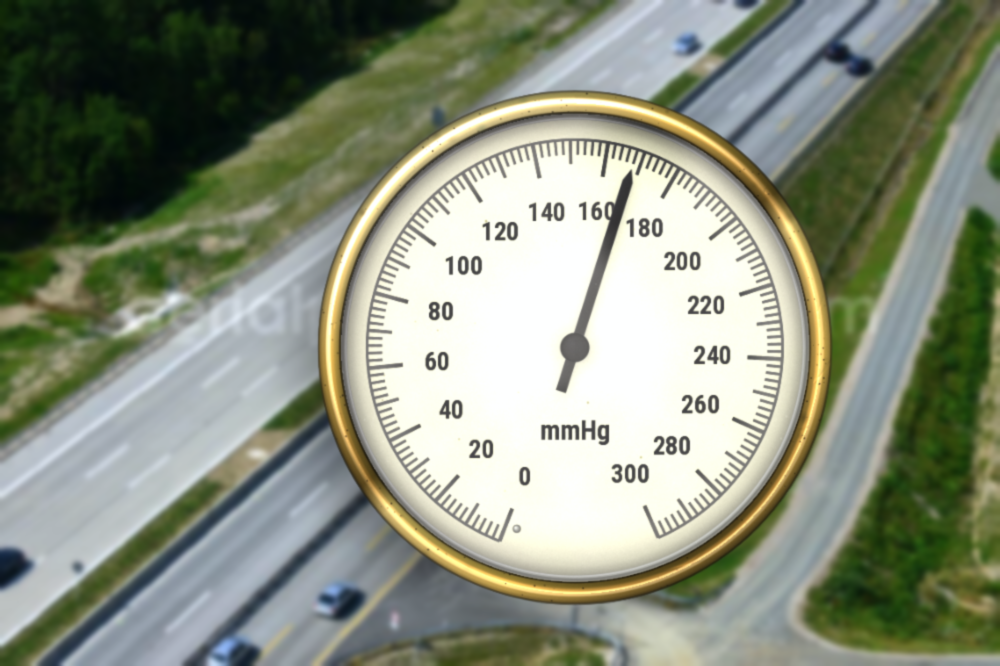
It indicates 168 mmHg
